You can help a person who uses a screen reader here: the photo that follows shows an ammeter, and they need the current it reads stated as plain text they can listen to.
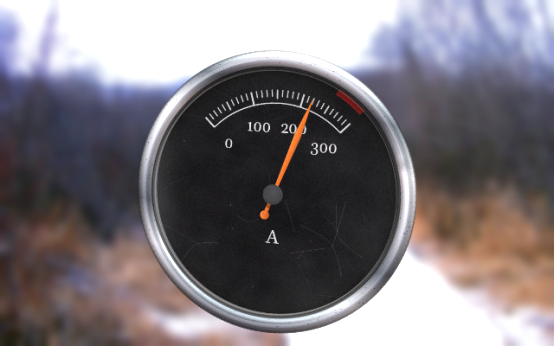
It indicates 220 A
